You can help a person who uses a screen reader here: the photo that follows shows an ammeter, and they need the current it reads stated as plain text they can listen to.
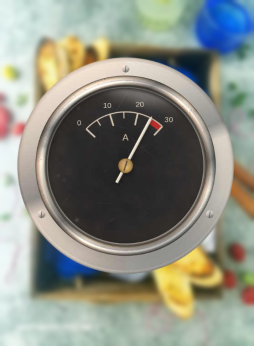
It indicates 25 A
